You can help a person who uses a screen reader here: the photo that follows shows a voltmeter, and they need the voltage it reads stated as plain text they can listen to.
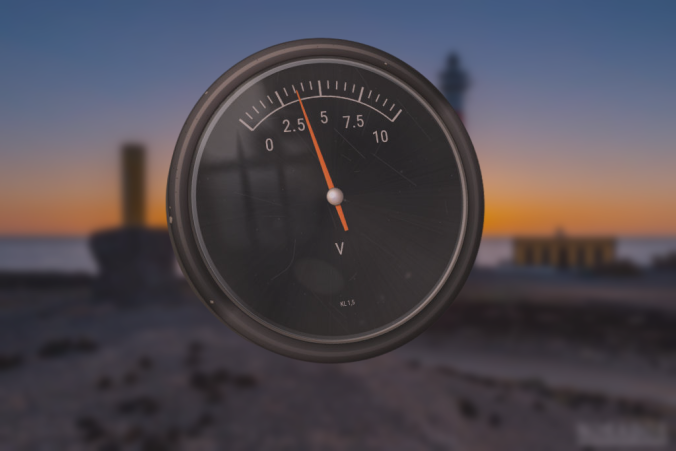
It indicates 3.5 V
